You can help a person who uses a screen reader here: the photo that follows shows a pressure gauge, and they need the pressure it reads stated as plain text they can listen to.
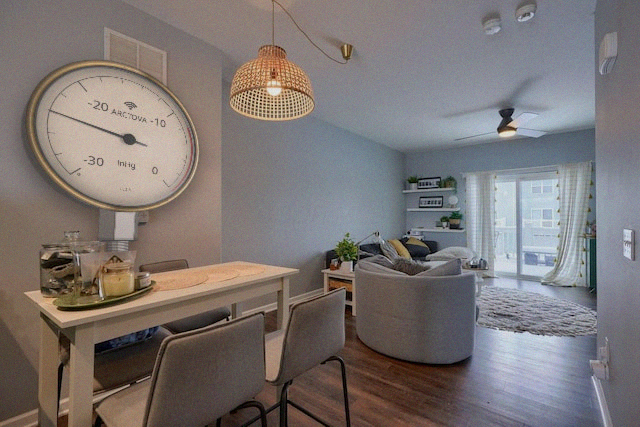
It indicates -24 inHg
